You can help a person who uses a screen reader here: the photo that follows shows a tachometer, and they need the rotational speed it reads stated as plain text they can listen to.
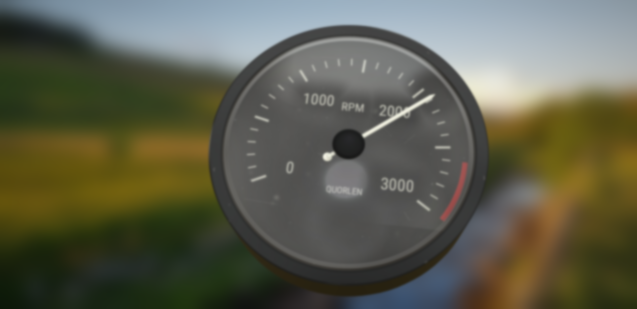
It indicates 2100 rpm
